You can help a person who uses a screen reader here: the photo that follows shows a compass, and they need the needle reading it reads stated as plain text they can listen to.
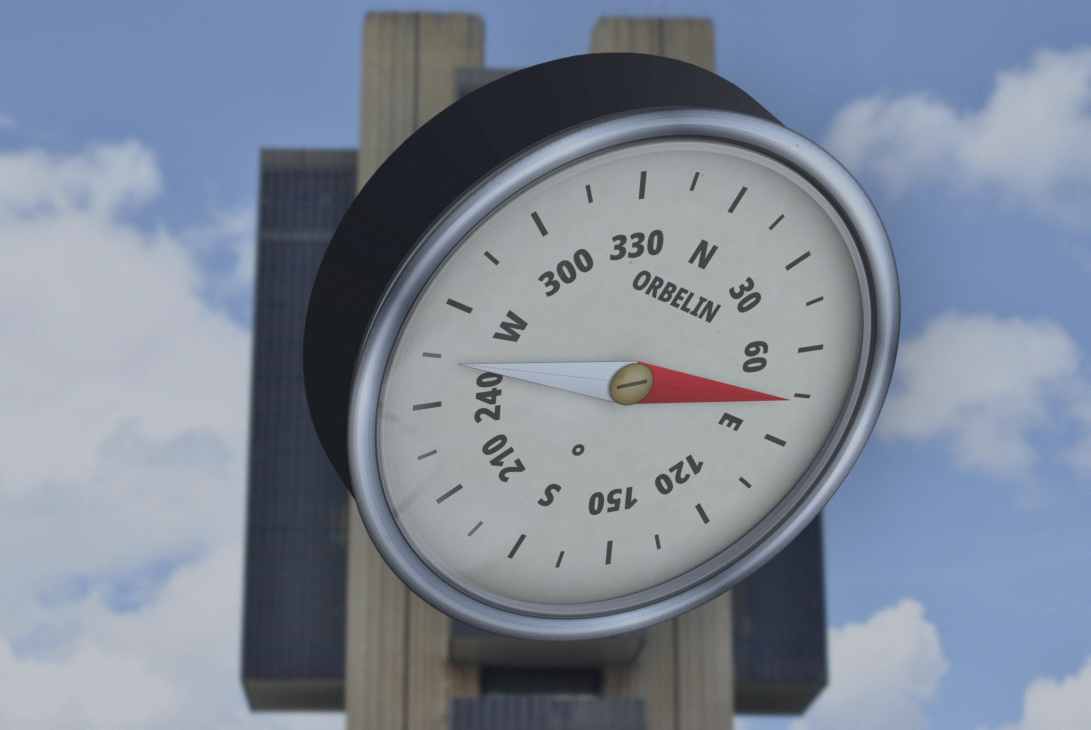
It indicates 75 °
